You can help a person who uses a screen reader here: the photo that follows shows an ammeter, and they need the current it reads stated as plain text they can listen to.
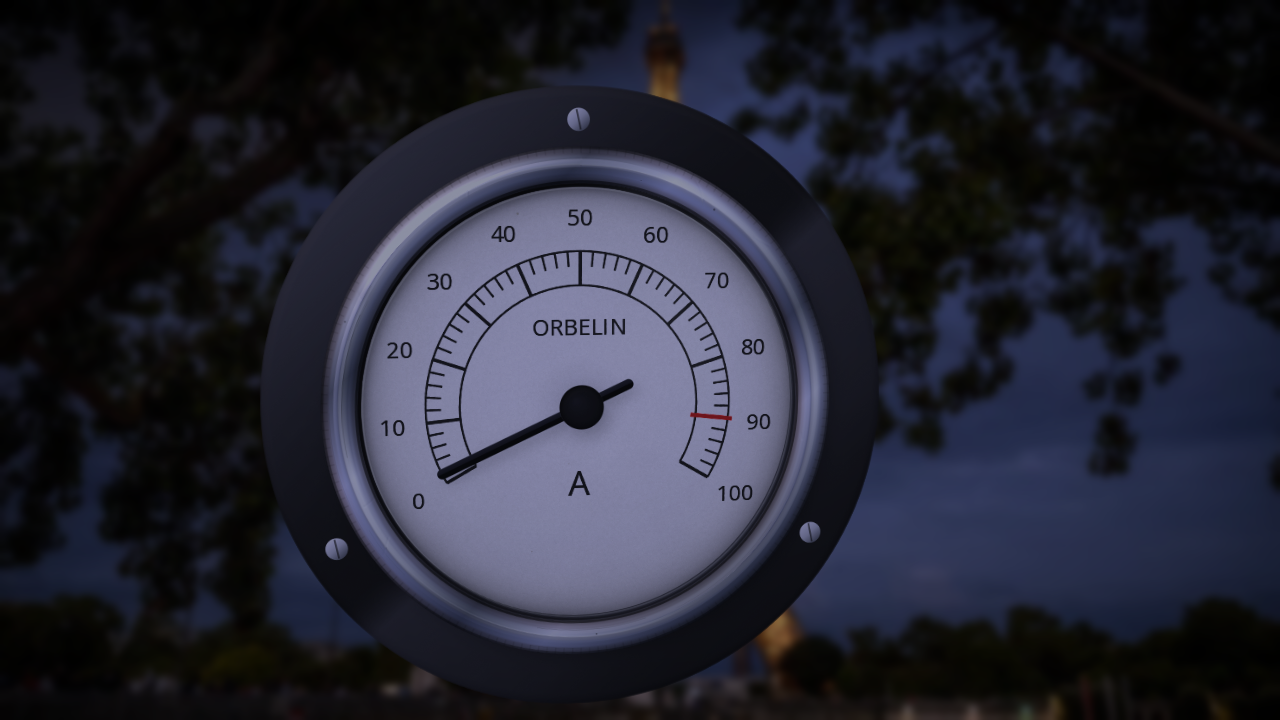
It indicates 2 A
